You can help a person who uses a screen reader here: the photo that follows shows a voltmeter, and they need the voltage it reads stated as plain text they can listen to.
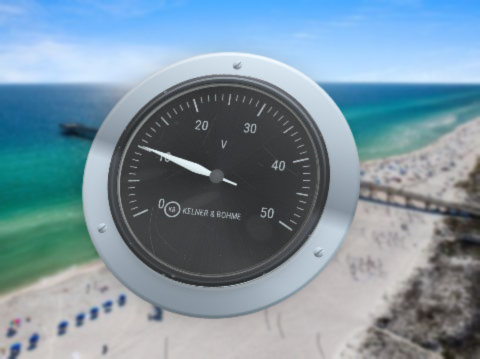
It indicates 10 V
